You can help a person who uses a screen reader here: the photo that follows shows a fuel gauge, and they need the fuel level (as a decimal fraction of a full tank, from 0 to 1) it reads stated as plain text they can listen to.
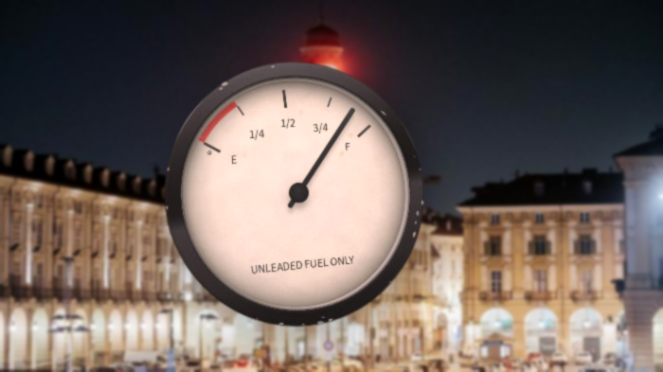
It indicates 0.875
